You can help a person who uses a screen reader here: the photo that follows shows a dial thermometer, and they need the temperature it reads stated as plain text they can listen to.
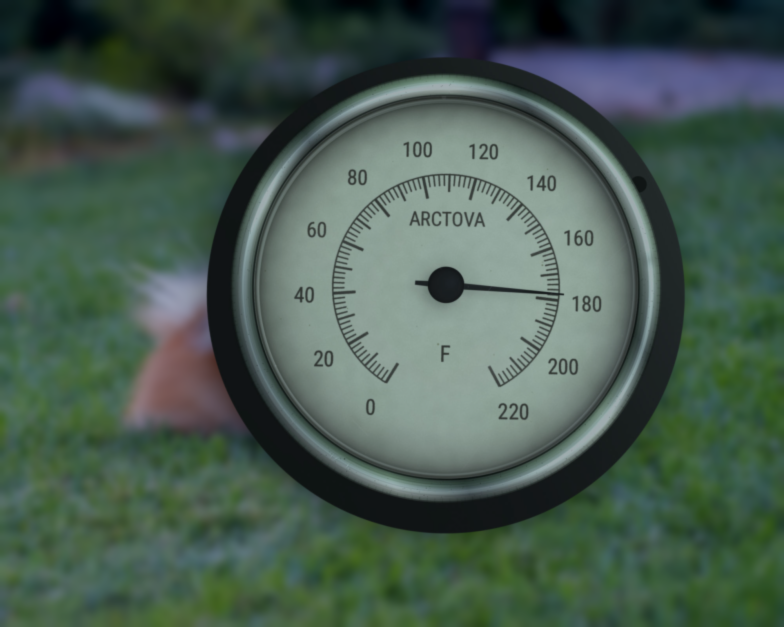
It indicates 178 °F
